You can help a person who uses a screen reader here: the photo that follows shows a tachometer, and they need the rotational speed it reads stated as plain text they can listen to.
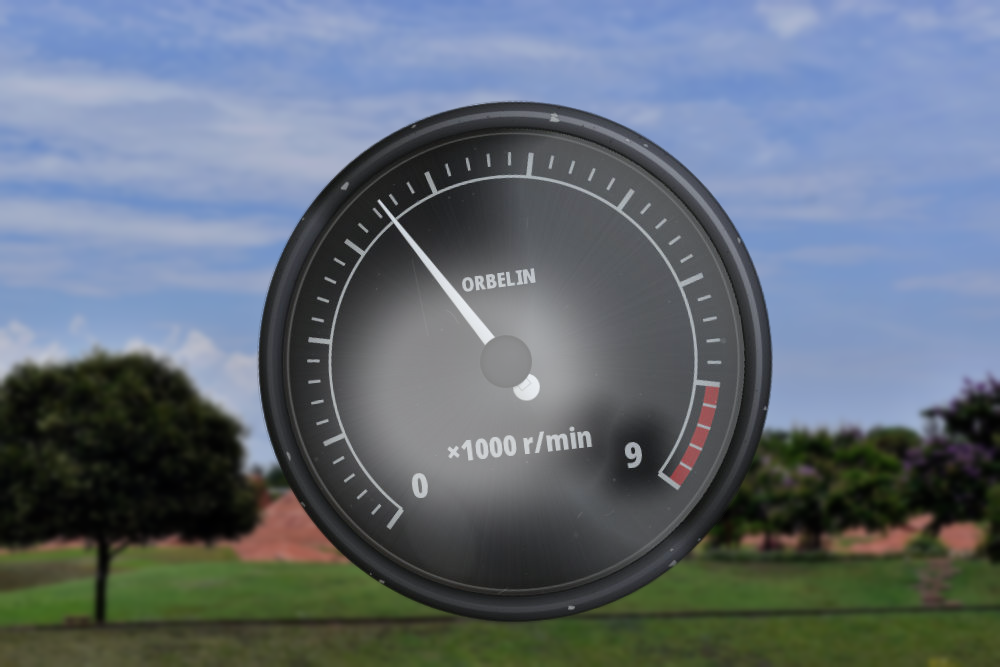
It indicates 3500 rpm
